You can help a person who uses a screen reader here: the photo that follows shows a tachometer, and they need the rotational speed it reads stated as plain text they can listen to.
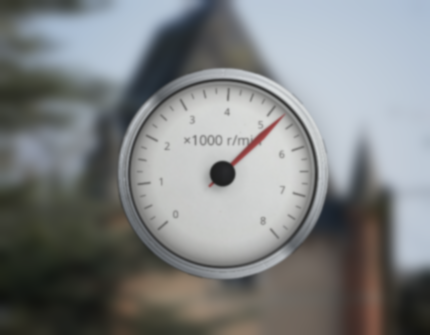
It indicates 5250 rpm
